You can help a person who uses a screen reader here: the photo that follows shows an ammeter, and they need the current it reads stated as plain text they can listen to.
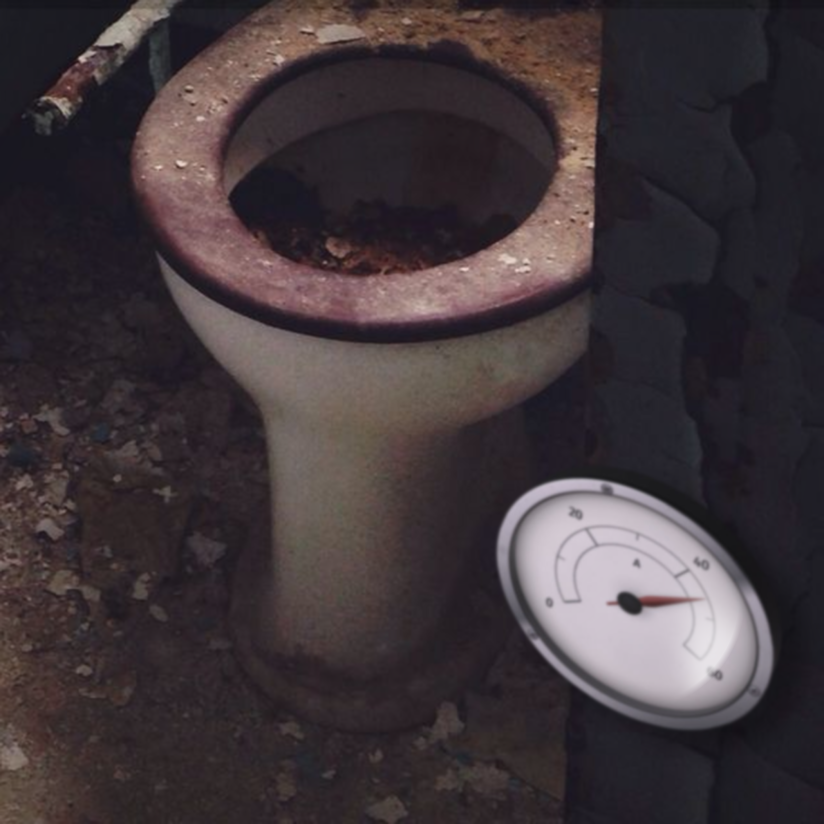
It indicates 45 A
